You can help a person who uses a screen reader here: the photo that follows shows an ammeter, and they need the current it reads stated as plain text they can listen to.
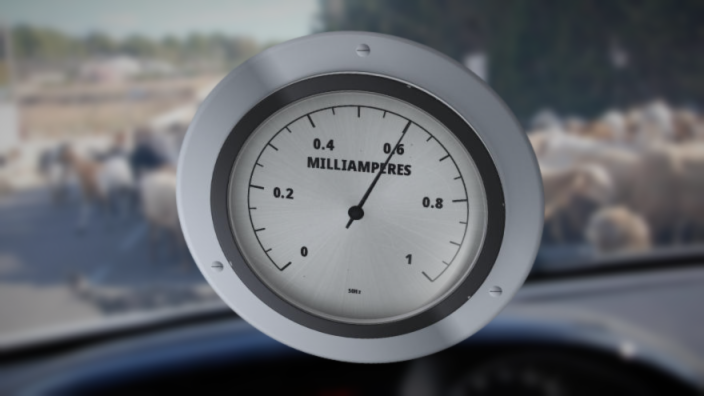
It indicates 0.6 mA
